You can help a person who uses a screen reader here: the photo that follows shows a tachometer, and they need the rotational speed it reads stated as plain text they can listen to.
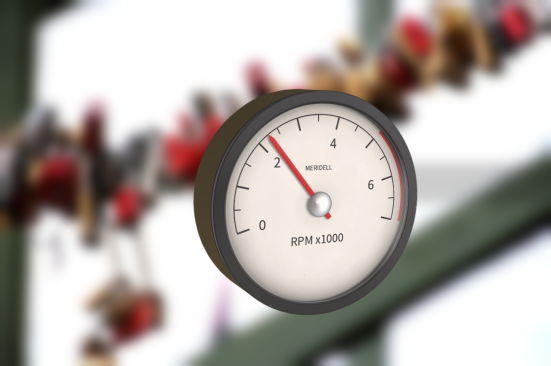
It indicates 2250 rpm
